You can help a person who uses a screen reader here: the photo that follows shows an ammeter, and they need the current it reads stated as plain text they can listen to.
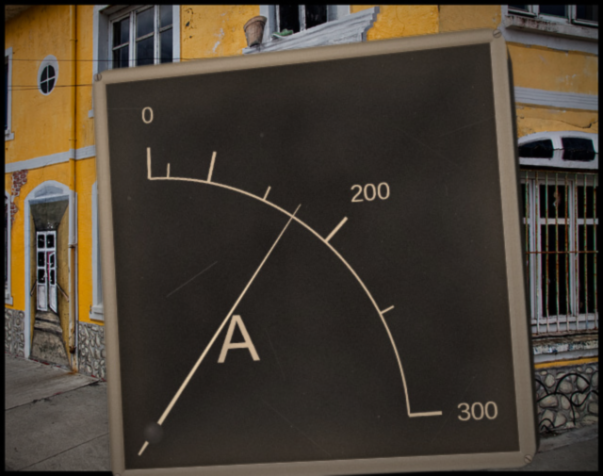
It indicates 175 A
